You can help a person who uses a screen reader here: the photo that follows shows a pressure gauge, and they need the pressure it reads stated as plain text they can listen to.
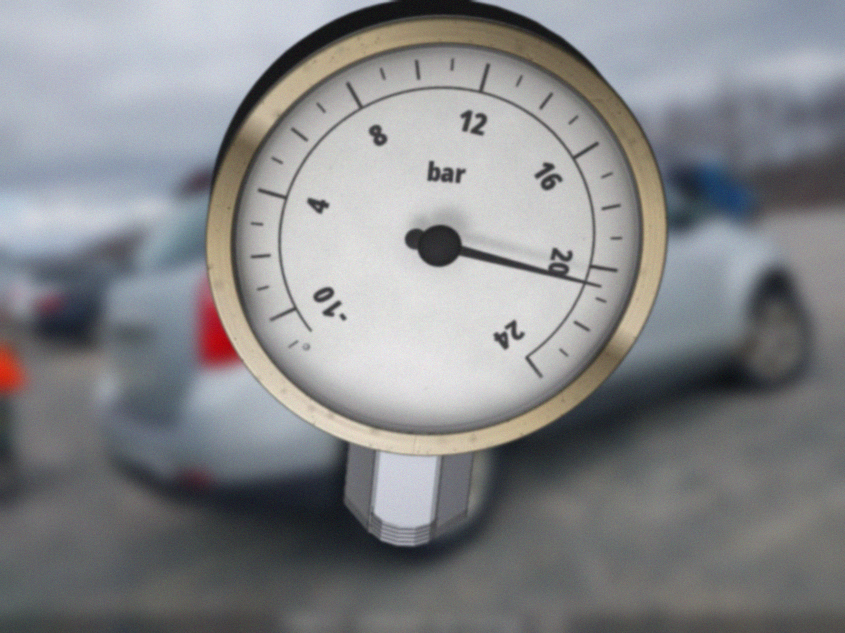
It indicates 20.5 bar
